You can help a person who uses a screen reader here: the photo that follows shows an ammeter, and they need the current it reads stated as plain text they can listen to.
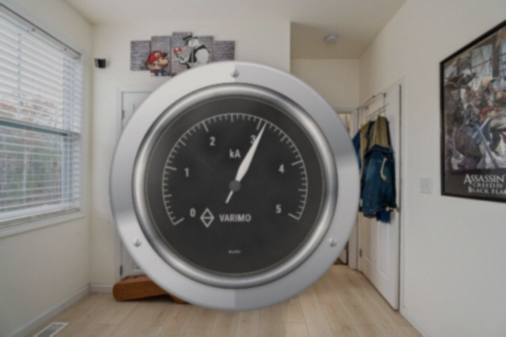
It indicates 3.1 kA
